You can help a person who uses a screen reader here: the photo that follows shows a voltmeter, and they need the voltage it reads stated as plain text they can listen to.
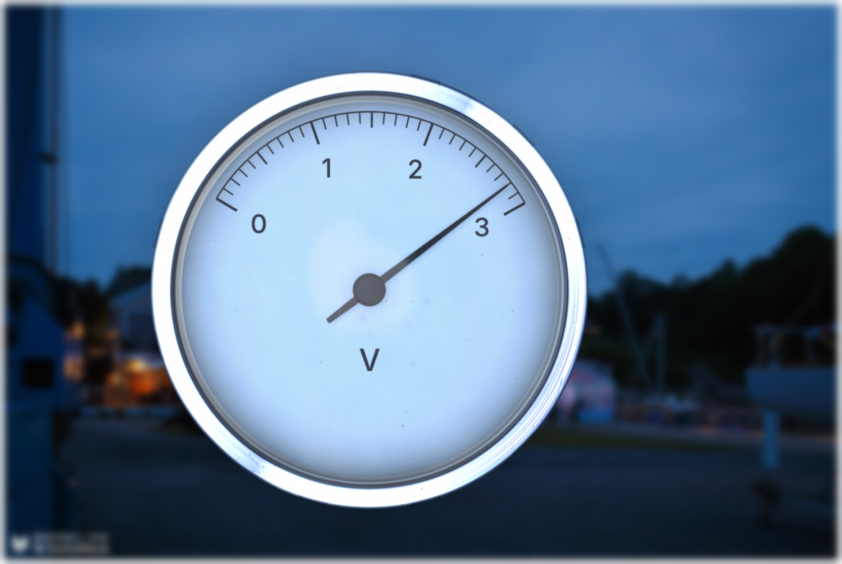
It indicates 2.8 V
